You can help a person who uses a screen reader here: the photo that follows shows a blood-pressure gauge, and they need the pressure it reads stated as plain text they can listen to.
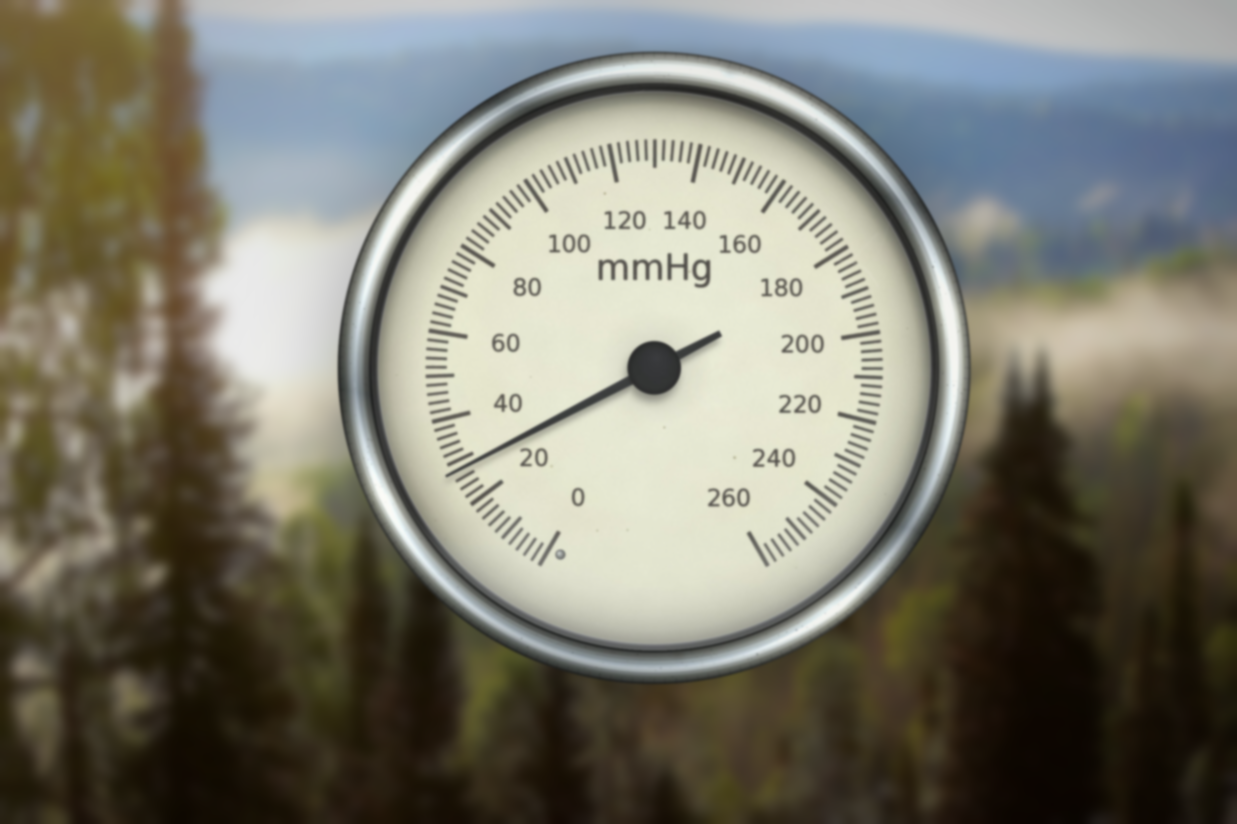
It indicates 28 mmHg
